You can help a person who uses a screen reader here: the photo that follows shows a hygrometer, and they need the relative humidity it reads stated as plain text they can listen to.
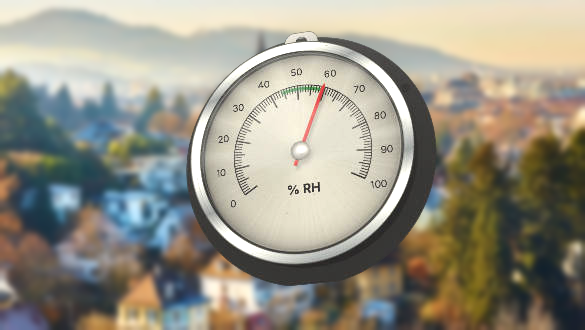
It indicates 60 %
